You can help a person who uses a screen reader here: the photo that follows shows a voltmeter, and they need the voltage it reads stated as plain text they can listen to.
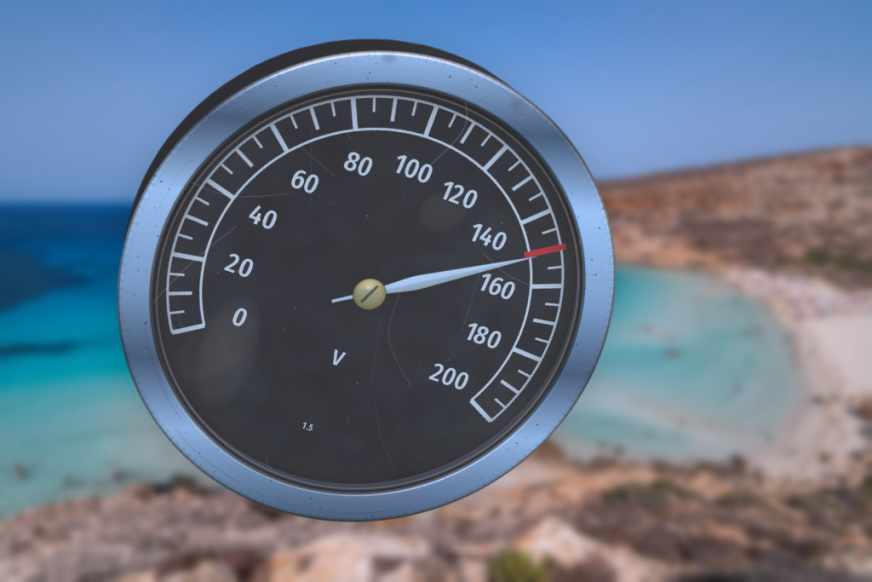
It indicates 150 V
